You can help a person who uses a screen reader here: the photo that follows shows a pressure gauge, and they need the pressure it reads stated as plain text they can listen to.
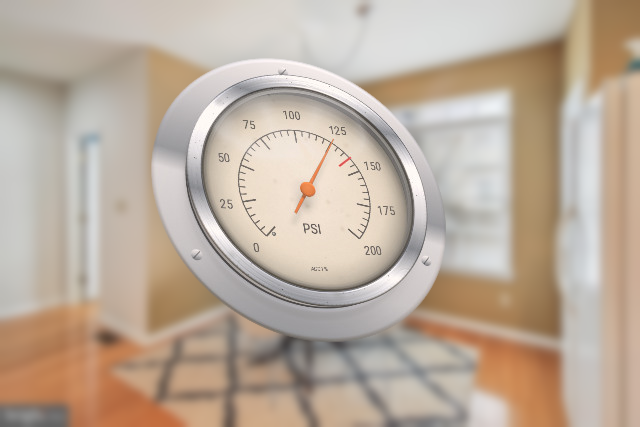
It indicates 125 psi
